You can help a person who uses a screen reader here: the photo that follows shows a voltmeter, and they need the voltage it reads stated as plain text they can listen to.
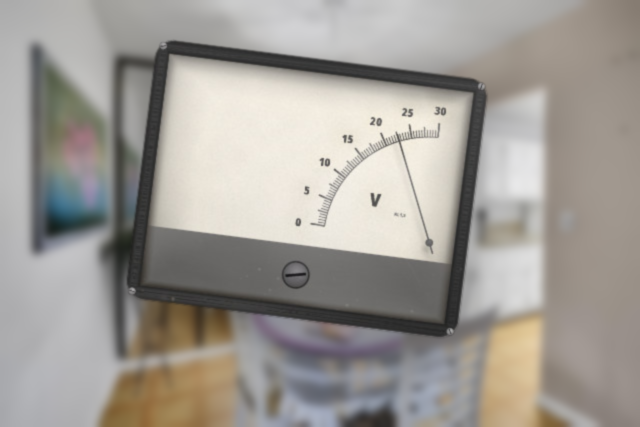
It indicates 22.5 V
